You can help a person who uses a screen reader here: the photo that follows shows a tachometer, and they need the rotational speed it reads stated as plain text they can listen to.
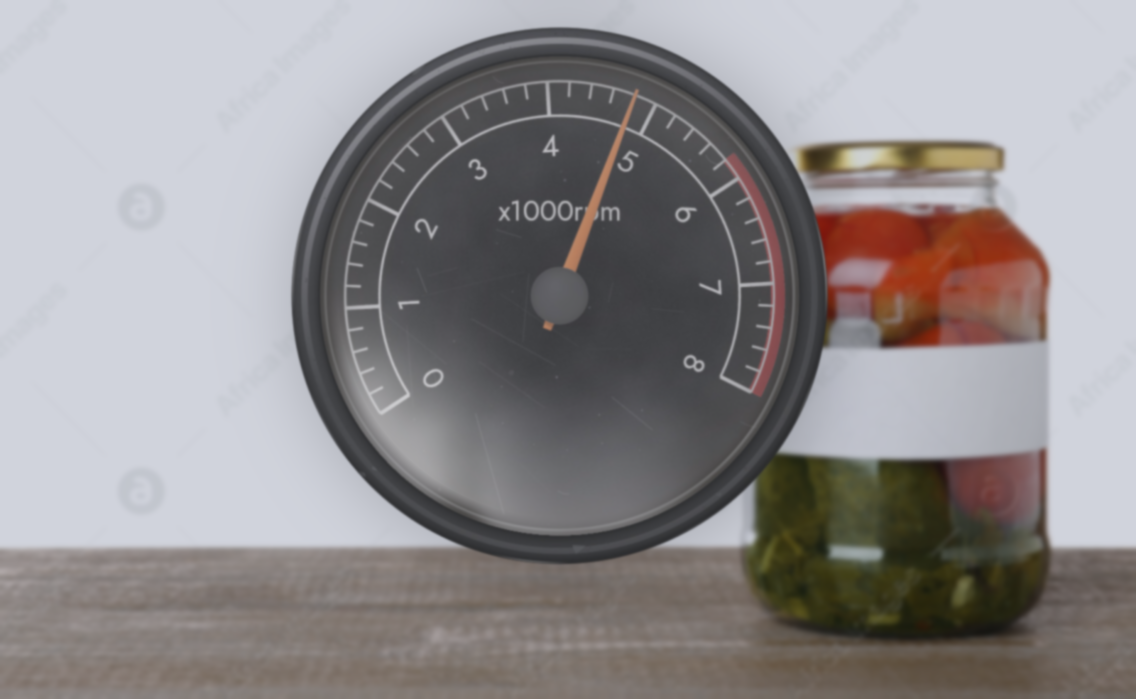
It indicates 4800 rpm
